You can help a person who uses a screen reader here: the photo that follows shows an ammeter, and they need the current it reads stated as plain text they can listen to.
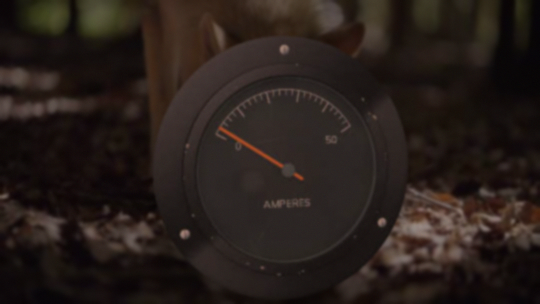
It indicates 2 A
